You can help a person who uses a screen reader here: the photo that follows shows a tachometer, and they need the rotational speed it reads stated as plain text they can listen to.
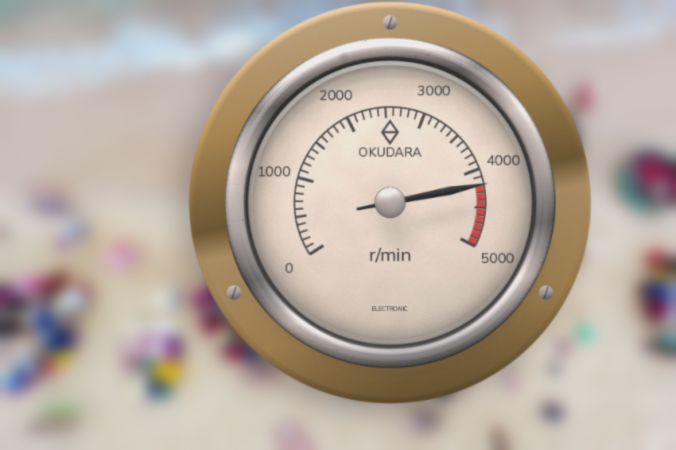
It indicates 4200 rpm
